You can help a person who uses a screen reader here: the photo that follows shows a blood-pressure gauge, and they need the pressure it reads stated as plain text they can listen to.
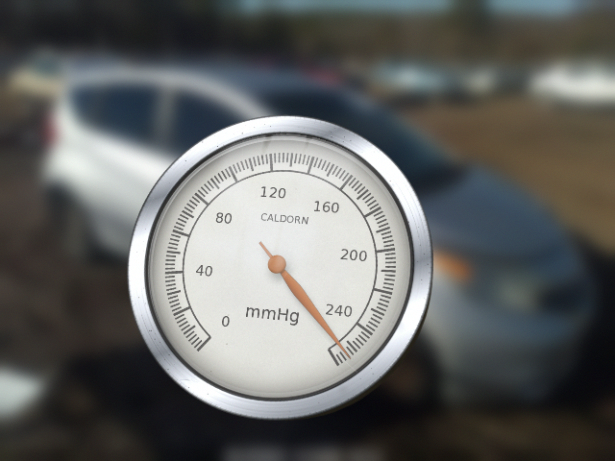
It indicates 254 mmHg
